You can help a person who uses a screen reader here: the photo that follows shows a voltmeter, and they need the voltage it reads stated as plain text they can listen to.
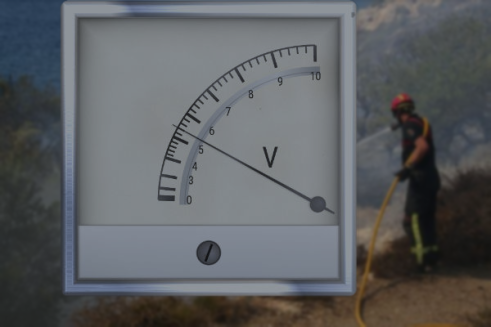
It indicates 5.4 V
